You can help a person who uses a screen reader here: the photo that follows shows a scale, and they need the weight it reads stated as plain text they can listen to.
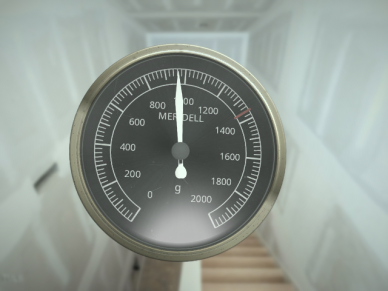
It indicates 960 g
